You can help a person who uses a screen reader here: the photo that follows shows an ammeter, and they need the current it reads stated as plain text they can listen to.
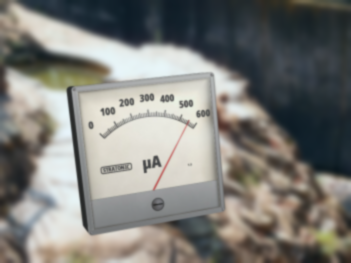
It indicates 550 µA
